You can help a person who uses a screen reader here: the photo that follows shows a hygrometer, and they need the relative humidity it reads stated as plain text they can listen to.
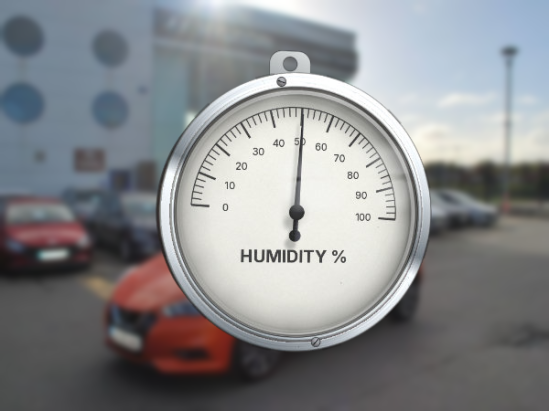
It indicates 50 %
